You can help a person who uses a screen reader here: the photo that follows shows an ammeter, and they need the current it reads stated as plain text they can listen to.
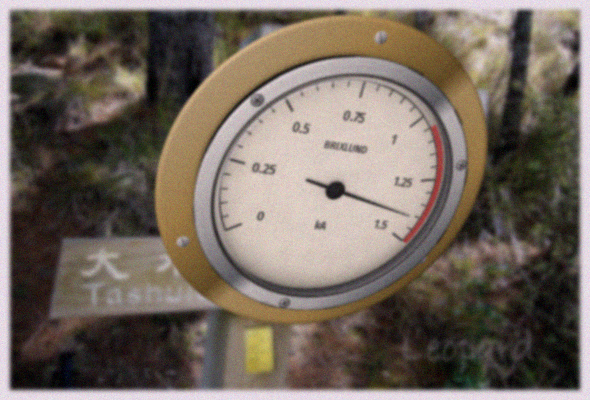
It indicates 1.4 kA
